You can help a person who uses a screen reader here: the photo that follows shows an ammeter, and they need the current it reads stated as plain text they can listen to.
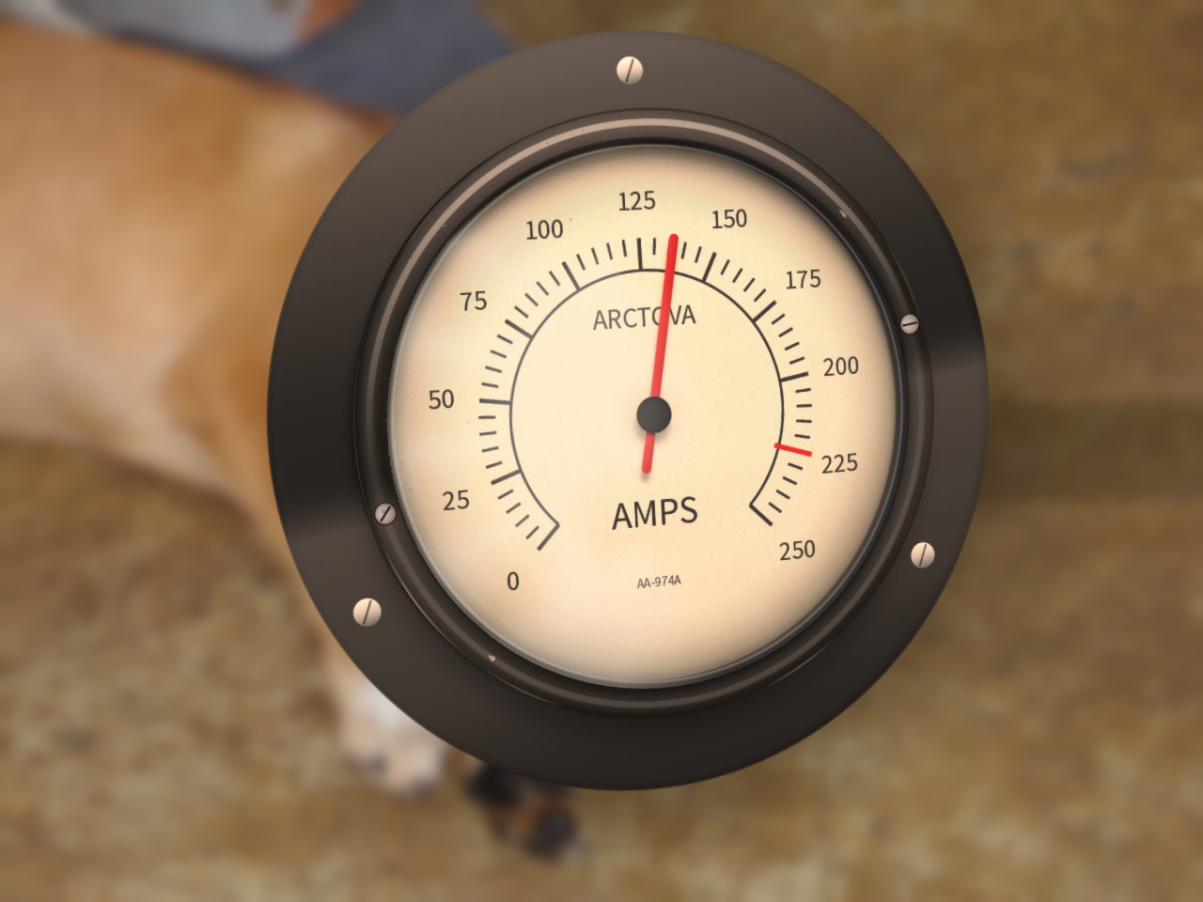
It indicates 135 A
